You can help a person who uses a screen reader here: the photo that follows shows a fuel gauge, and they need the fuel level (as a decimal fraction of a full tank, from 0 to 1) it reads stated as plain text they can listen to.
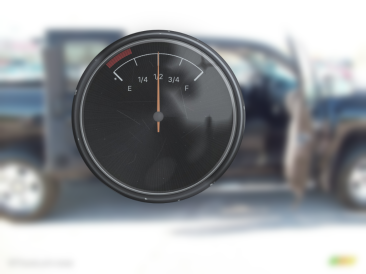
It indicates 0.5
